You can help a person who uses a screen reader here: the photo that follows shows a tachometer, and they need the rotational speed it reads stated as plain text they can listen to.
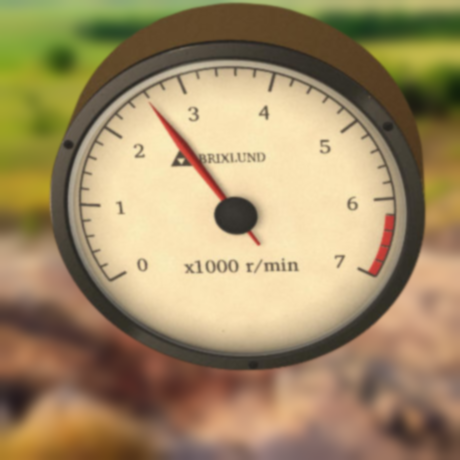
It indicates 2600 rpm
